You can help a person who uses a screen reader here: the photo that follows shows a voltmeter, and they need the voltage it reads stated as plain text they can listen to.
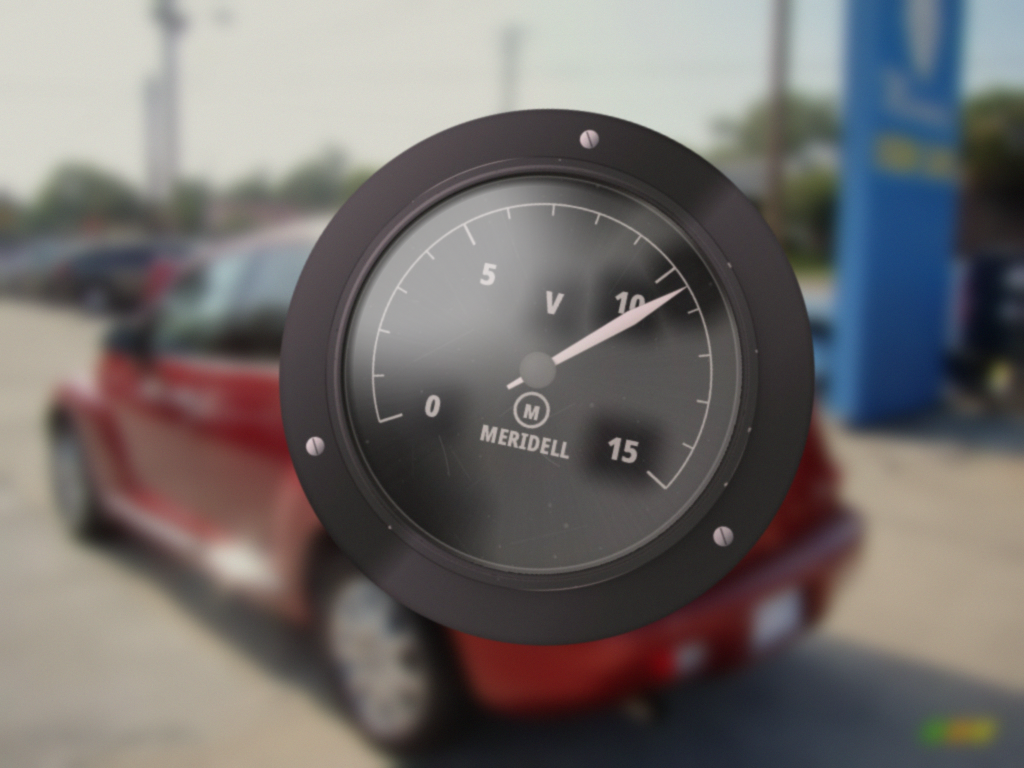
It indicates 10.5 V
